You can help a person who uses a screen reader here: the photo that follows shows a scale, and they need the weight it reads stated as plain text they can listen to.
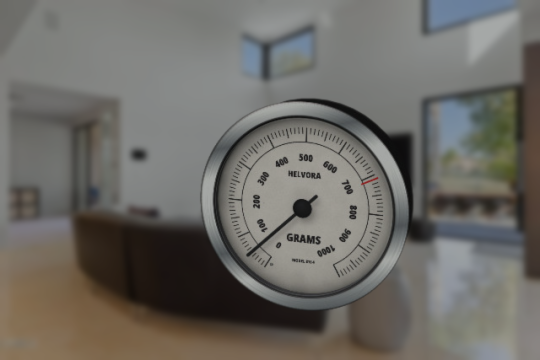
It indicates 50 g
